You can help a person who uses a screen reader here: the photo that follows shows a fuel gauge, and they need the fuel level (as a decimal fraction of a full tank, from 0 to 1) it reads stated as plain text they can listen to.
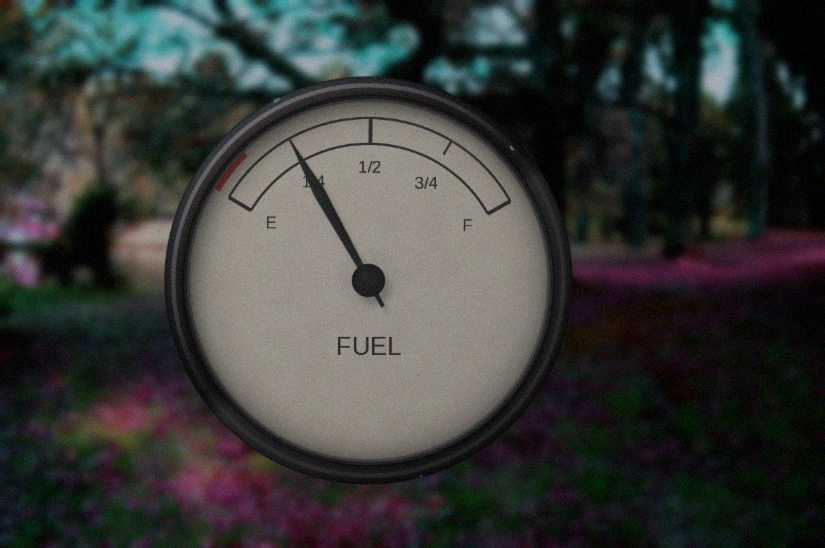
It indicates 0.25
